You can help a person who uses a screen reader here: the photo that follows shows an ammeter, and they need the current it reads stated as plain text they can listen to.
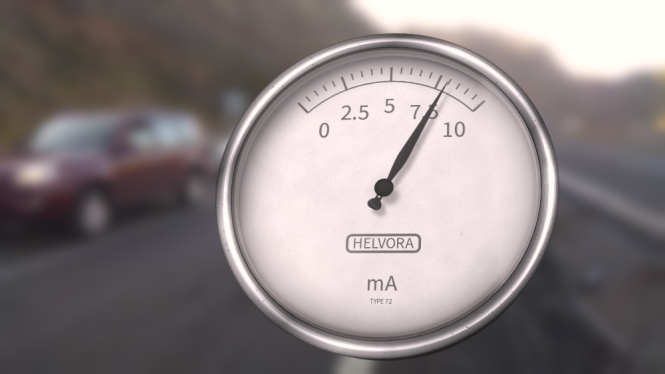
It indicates 8 mA
